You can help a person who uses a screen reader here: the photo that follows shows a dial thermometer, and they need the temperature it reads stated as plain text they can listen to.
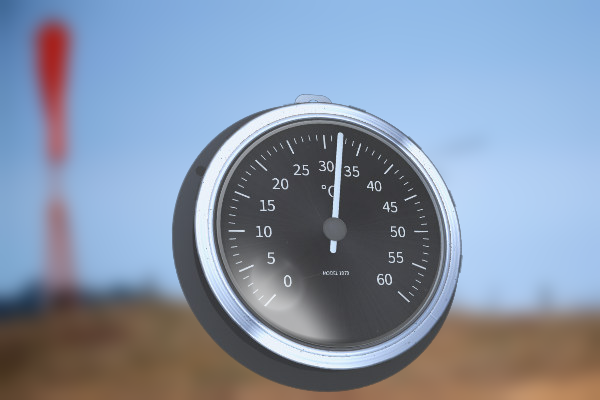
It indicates 32 °C
